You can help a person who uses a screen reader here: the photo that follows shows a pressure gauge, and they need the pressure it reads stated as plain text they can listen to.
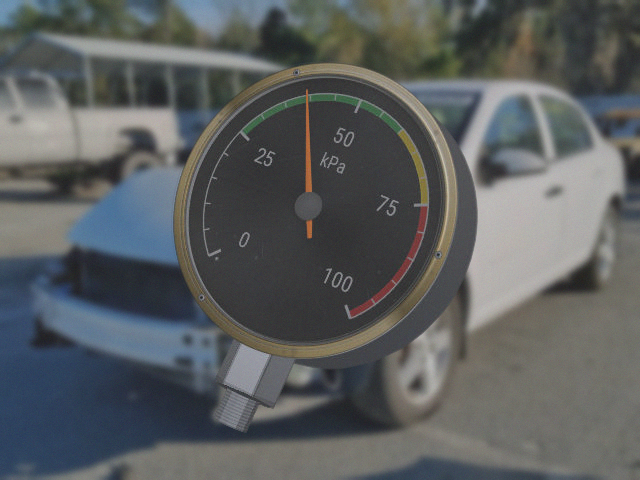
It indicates 40 kPa
